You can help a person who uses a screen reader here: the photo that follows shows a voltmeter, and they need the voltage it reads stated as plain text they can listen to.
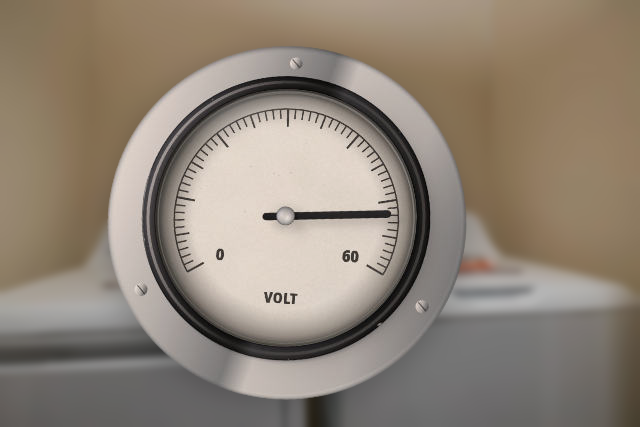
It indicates 52 V
